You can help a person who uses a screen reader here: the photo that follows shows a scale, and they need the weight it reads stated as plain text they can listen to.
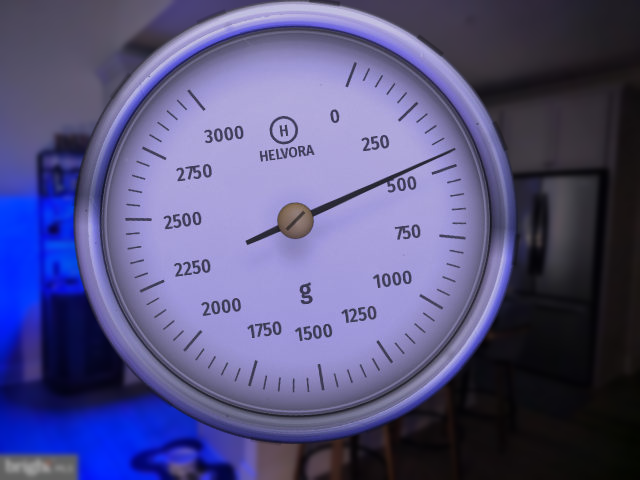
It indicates 450 g
